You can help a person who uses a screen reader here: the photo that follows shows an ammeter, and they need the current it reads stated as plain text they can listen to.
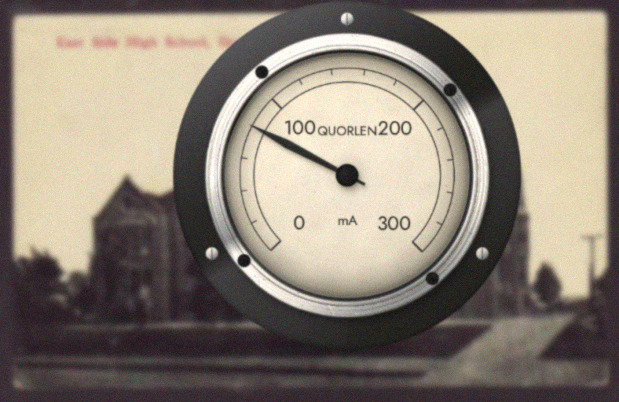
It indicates 80 mA
